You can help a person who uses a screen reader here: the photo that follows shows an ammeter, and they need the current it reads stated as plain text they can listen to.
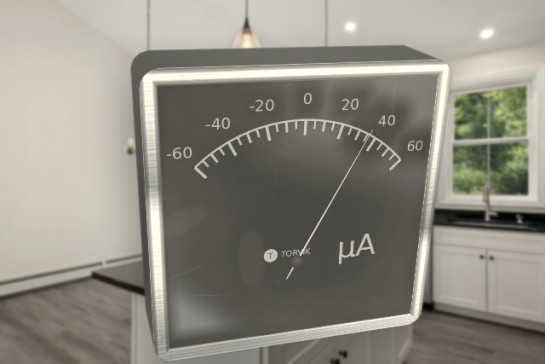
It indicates 35 µA
